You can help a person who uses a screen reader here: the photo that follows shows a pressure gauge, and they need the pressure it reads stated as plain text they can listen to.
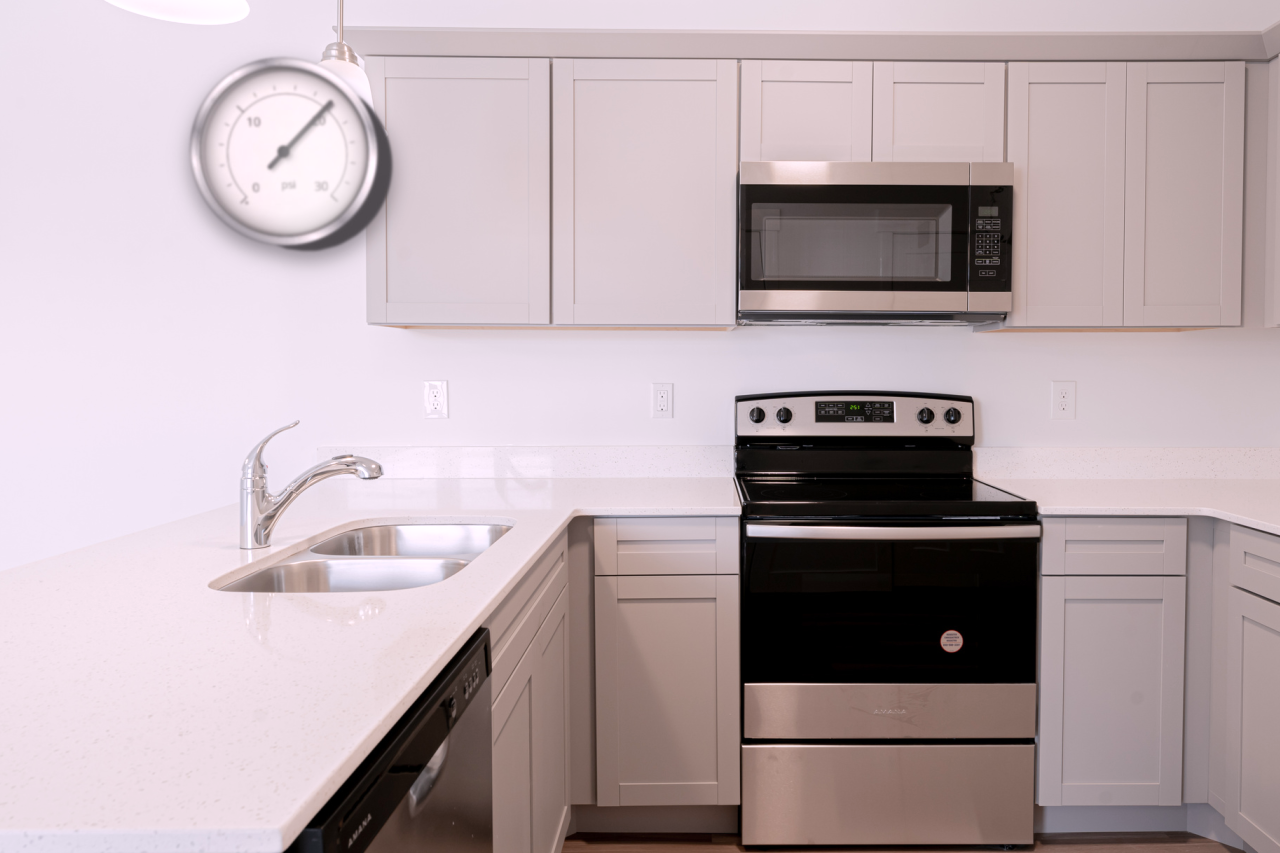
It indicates 20 psi
